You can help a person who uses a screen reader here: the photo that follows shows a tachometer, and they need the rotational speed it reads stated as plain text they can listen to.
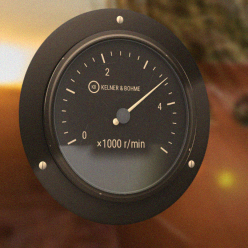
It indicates 3500 rpm
